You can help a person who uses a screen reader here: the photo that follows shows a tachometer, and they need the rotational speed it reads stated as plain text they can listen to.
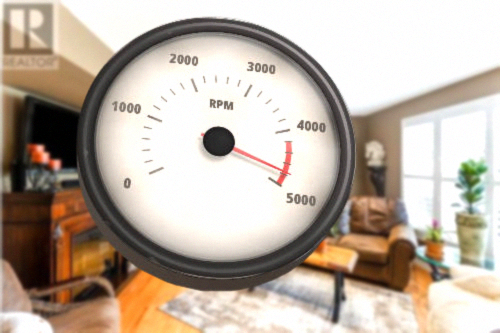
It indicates 4800 rpm
